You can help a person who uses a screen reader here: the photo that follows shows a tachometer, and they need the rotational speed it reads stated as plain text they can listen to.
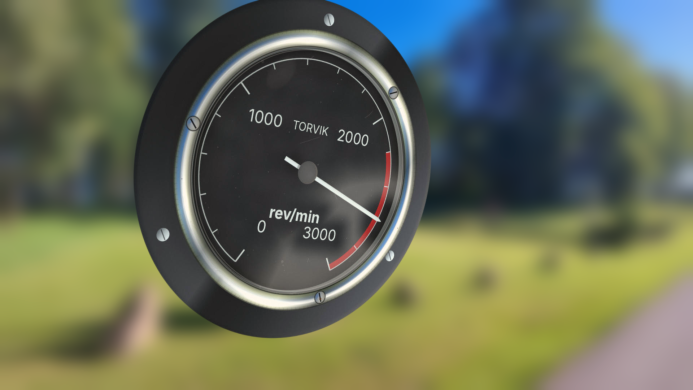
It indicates 2600 rpm
